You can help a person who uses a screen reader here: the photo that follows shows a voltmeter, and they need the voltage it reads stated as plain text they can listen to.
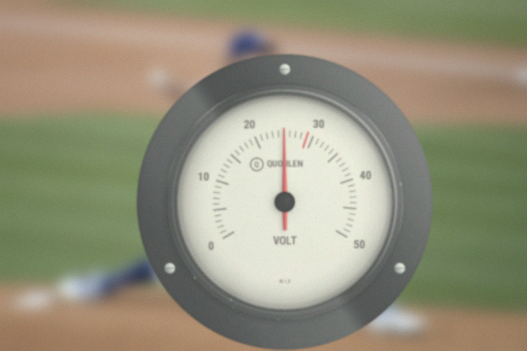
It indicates 25 V
